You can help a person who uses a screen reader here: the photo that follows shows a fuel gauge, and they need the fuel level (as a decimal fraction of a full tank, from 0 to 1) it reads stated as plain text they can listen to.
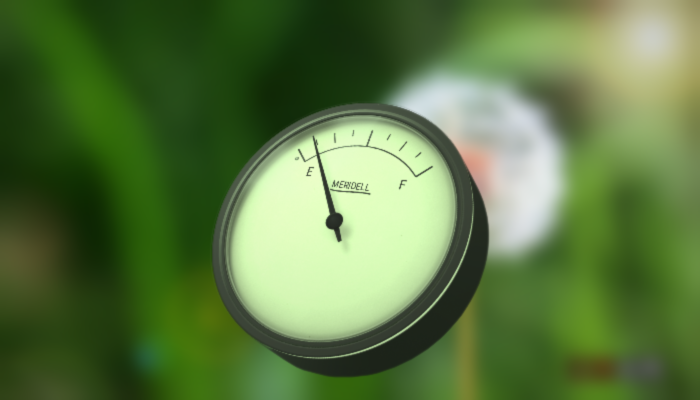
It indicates 0.125
